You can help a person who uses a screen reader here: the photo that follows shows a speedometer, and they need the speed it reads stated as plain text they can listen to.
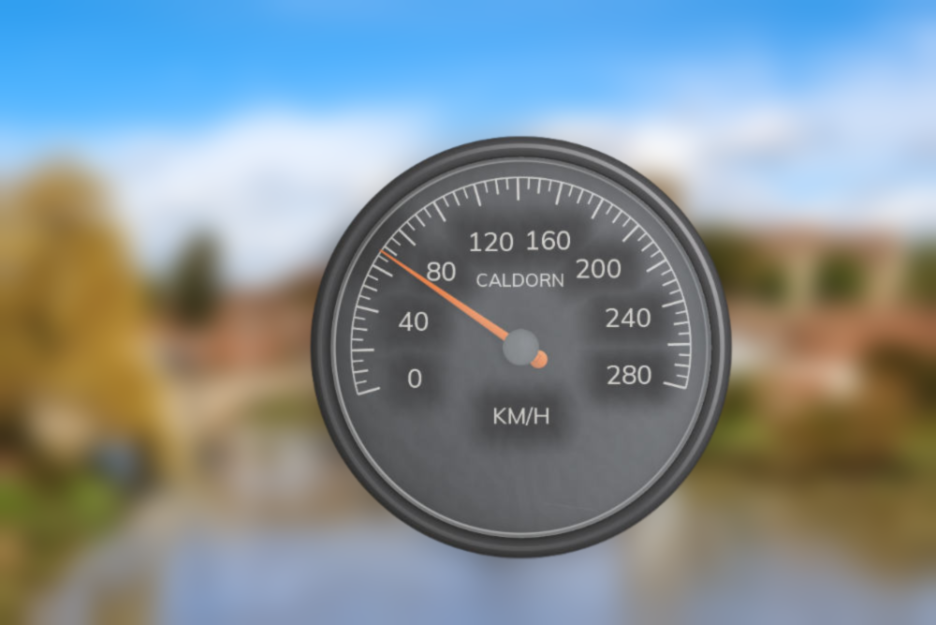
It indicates 67.5 km/h
